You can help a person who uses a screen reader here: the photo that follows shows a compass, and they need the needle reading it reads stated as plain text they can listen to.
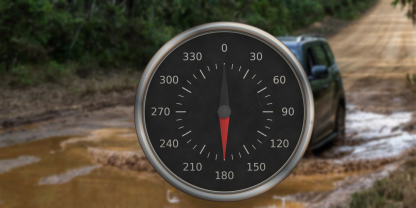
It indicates 180 °
